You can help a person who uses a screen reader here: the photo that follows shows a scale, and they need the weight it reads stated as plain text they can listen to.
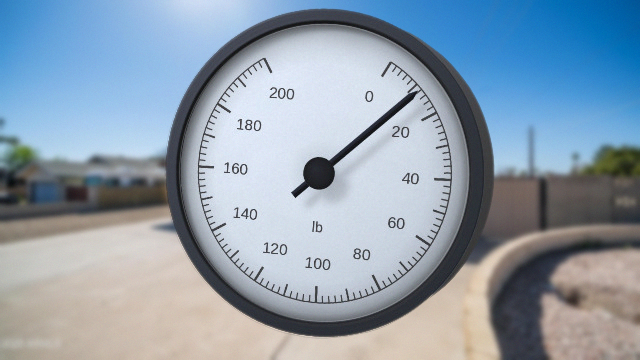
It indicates 12 lb
